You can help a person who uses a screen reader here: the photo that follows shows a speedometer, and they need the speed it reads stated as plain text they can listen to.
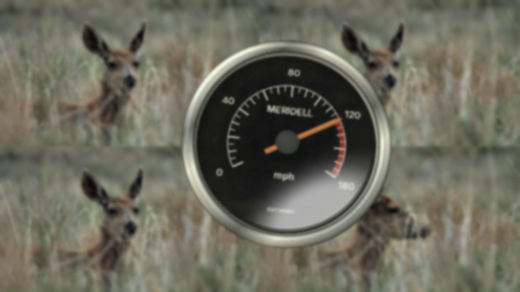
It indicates 120 mph
